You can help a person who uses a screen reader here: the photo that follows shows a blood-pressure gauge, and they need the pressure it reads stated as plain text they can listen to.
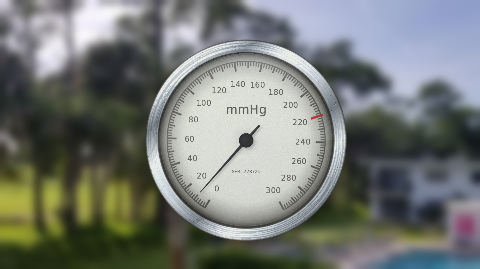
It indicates 10 mmHg
